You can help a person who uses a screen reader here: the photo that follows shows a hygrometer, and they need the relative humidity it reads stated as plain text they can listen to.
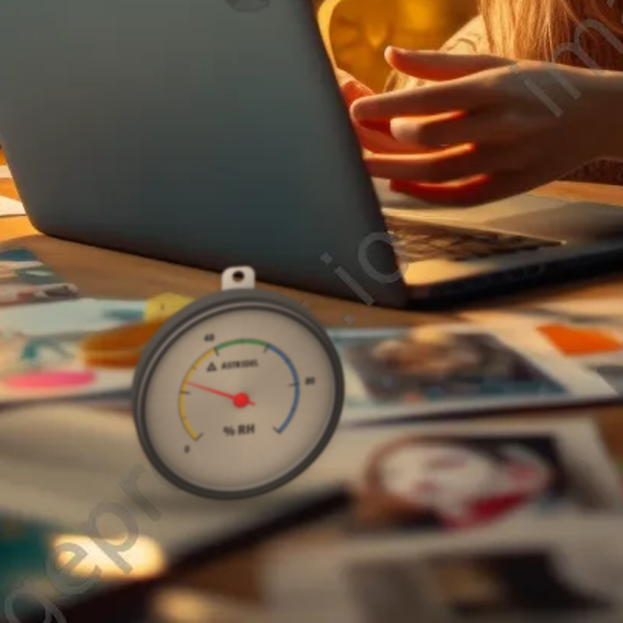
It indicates 25 %
